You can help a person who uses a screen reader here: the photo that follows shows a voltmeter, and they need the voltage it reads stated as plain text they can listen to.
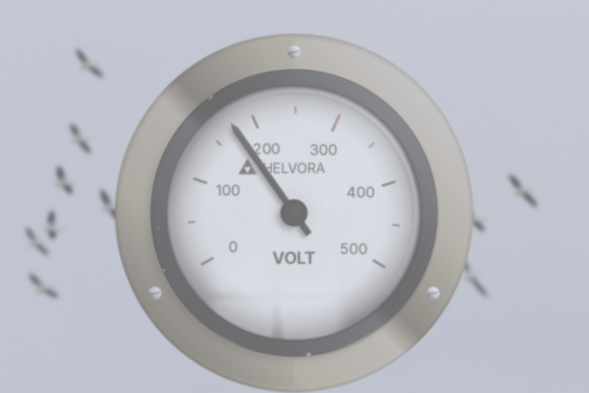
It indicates 175 V
